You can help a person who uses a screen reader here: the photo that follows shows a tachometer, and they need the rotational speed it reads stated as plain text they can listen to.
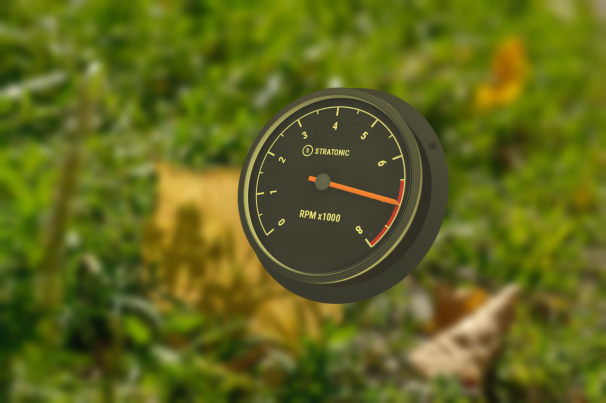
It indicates 7000 rpm
